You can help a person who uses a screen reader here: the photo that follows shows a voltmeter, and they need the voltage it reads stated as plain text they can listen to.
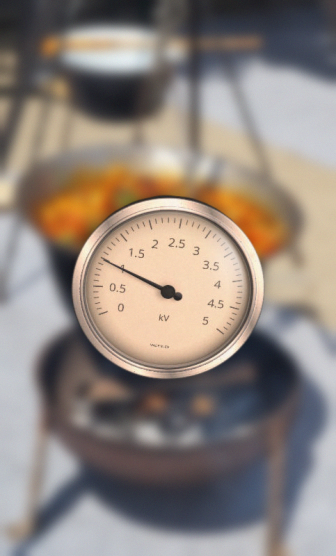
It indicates 1 kV
